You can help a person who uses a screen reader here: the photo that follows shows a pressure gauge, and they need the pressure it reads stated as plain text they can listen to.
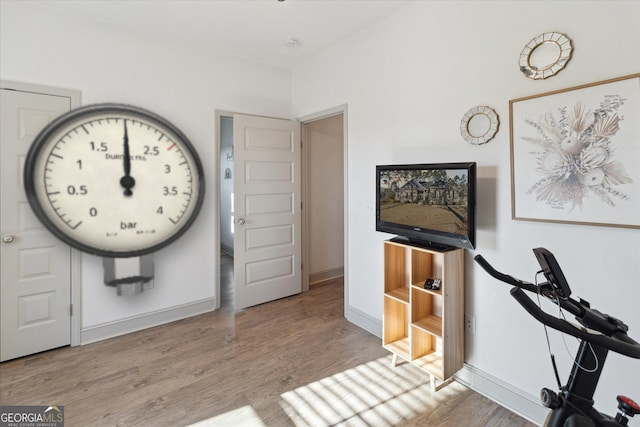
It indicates 2 bar
